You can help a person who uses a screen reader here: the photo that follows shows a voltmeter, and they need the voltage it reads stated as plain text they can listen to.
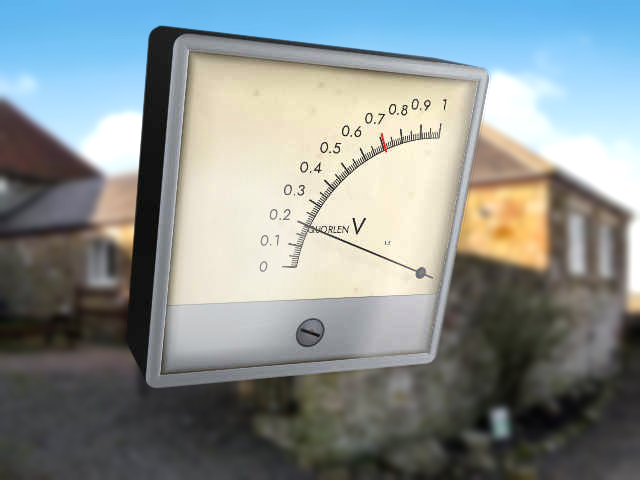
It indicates 0.2 V
